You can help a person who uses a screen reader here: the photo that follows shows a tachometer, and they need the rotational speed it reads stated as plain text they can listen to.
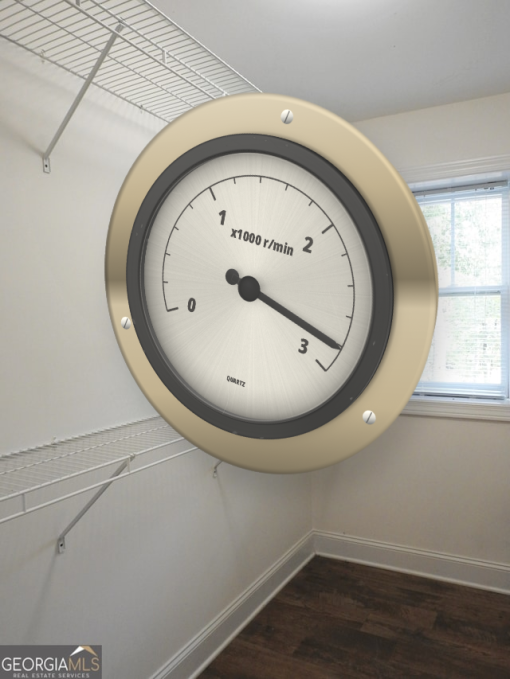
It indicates 2800 rpm
